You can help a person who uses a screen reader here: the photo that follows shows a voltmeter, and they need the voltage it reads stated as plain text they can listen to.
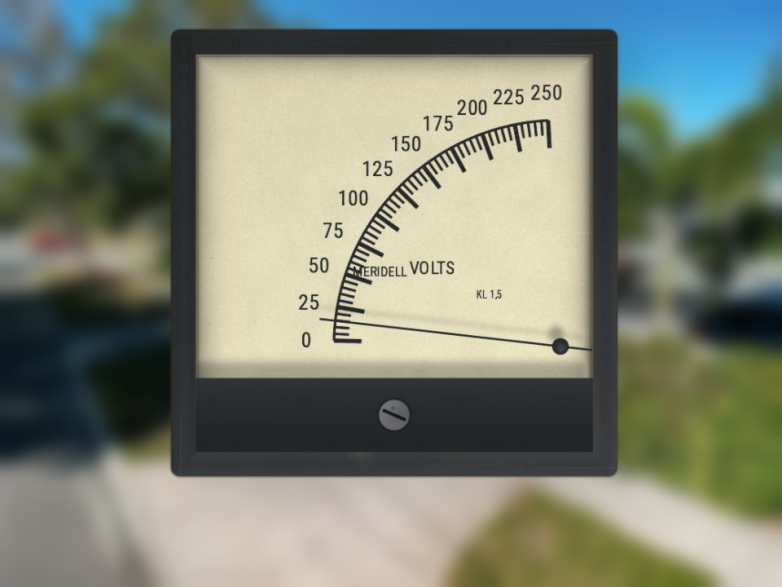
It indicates 15 V
